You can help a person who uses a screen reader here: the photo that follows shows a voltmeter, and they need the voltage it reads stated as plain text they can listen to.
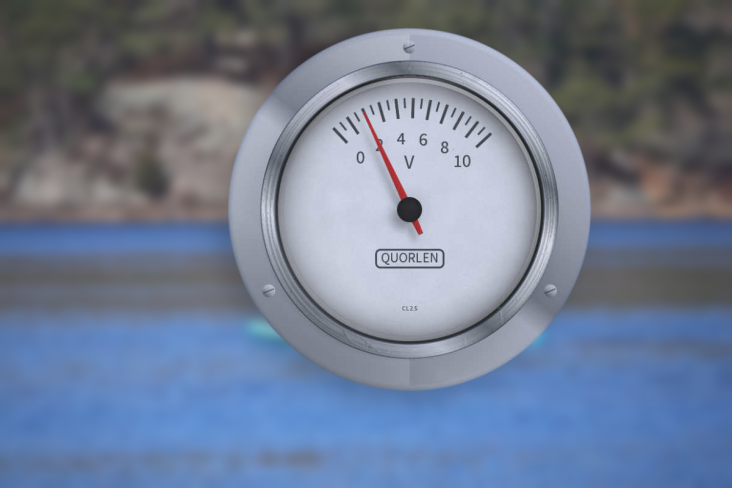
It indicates 2 V
